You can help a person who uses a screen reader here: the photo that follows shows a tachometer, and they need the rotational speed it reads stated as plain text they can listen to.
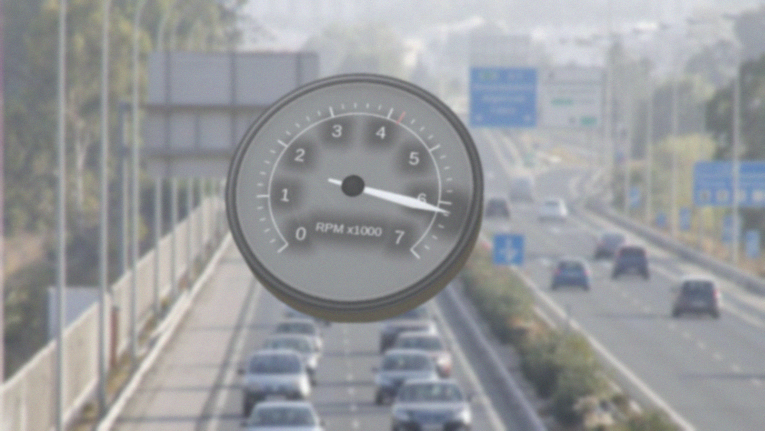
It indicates 6200 rpm
